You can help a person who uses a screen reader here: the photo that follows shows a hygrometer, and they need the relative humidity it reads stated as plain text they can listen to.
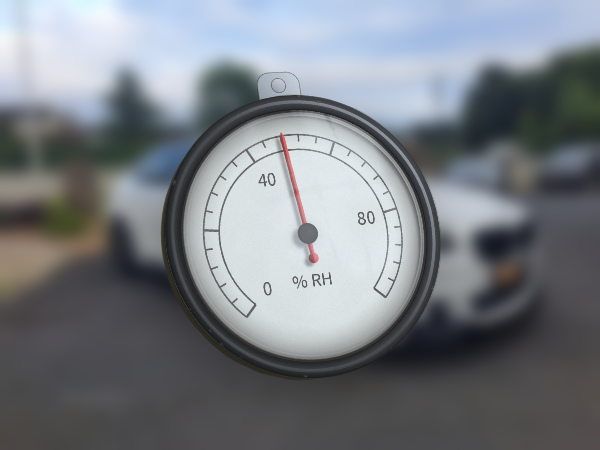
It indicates 48 %
